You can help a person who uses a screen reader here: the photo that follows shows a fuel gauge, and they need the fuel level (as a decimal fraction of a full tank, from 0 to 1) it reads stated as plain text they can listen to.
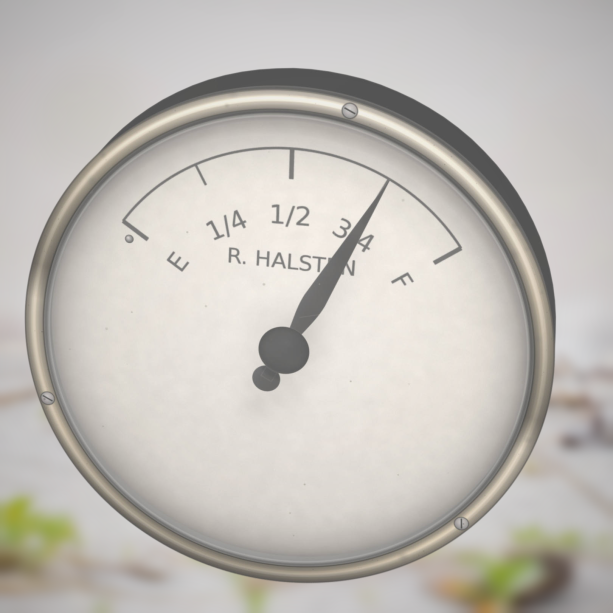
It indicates 0.75
